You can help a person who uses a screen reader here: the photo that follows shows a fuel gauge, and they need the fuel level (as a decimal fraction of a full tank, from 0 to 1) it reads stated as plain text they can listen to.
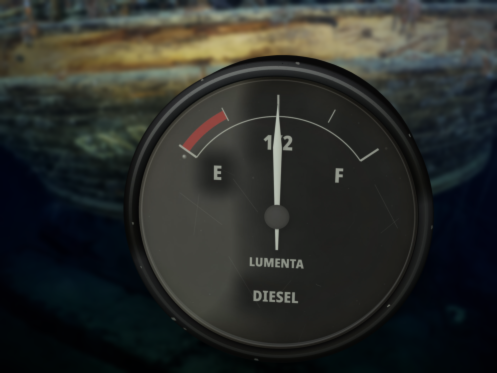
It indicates 0.5
